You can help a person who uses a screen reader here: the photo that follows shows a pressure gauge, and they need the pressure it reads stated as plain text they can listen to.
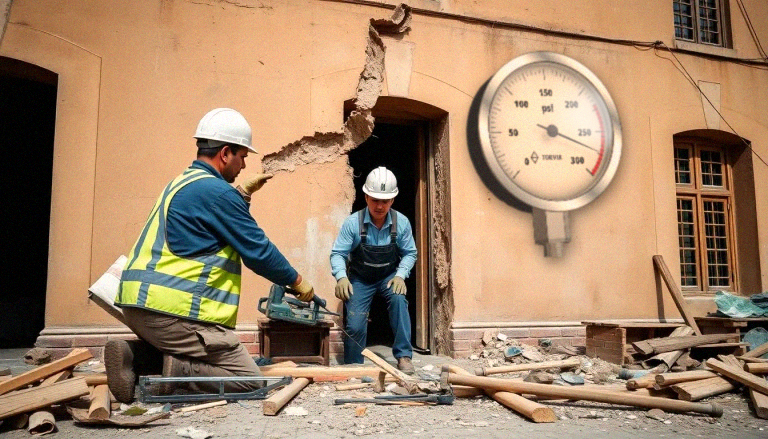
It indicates 275 psi
